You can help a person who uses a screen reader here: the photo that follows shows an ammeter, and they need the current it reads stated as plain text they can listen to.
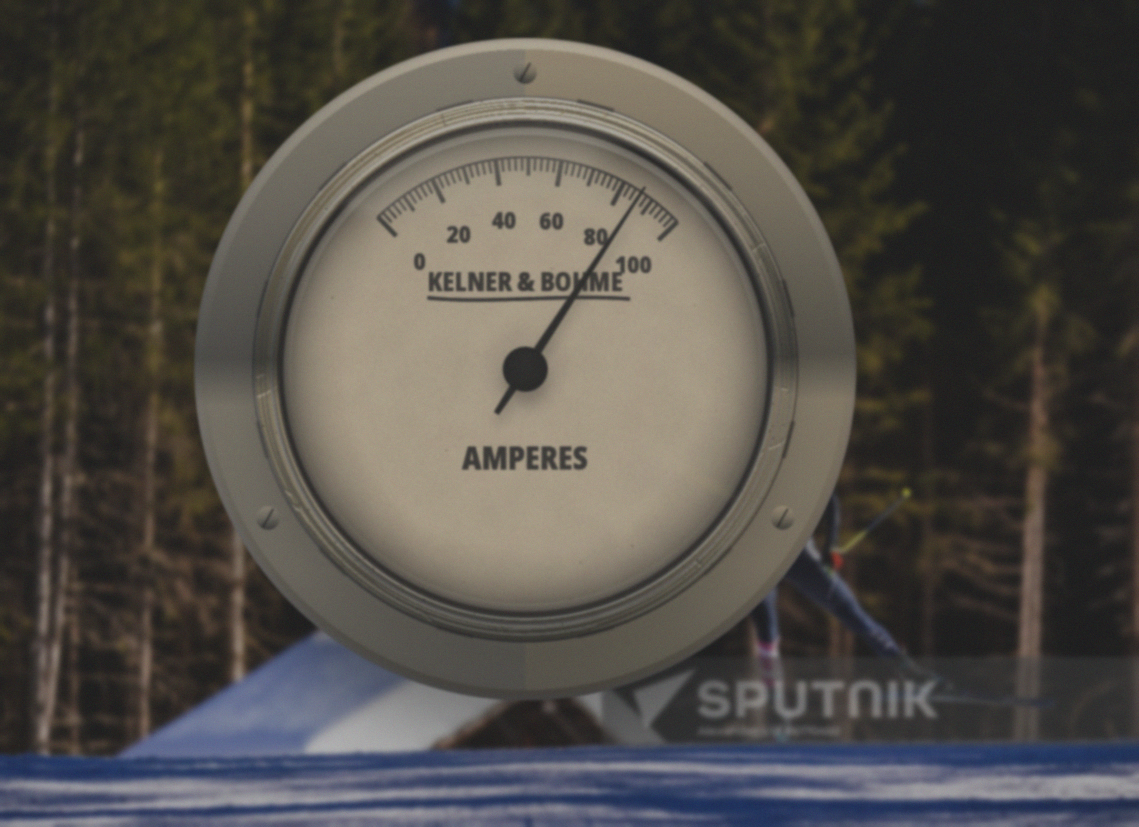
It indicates 86 A
